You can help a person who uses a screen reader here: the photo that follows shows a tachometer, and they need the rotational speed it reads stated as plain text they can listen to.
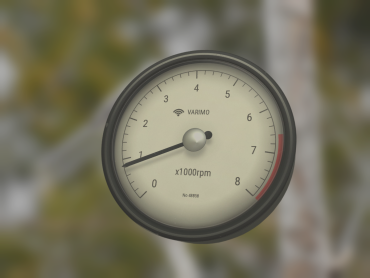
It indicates 800 rpm
